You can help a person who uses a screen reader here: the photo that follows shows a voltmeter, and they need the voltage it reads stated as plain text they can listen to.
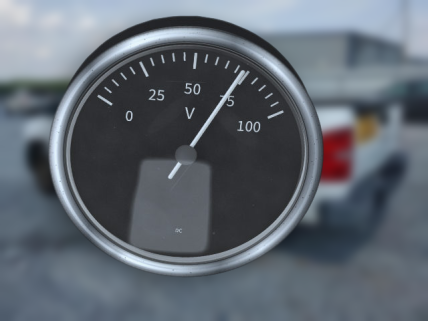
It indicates 72.5 V
